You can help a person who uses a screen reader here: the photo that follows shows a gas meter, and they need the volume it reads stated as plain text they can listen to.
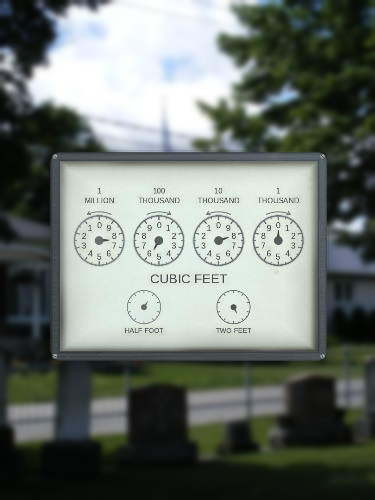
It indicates 758000 ft³
